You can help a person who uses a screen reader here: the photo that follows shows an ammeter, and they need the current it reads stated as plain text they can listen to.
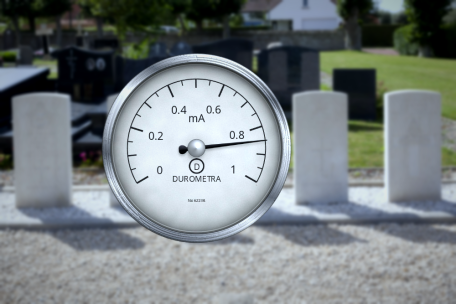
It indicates 0.85 mA
